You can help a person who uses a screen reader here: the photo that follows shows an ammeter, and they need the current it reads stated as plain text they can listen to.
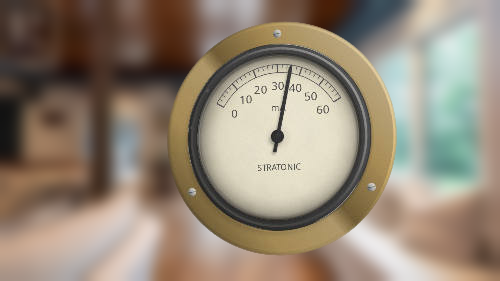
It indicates 36 mA
